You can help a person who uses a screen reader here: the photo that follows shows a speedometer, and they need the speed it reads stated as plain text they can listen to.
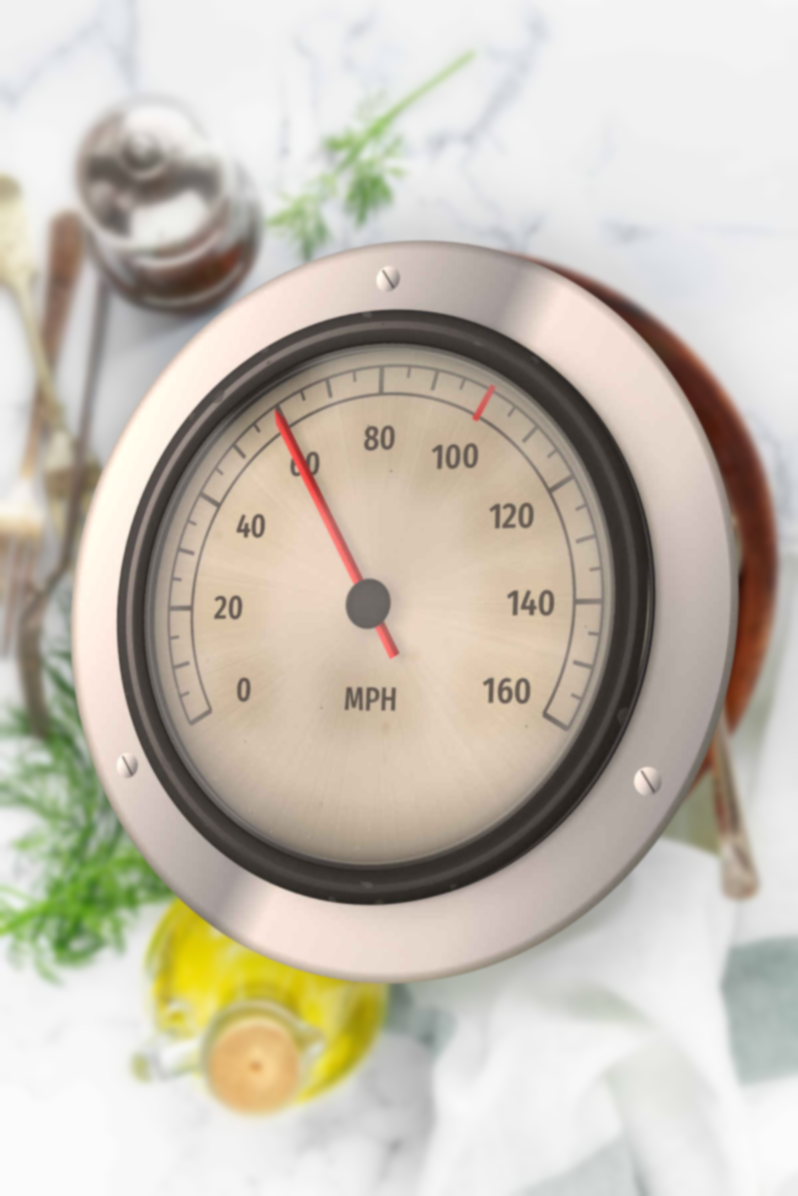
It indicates 60 mph
